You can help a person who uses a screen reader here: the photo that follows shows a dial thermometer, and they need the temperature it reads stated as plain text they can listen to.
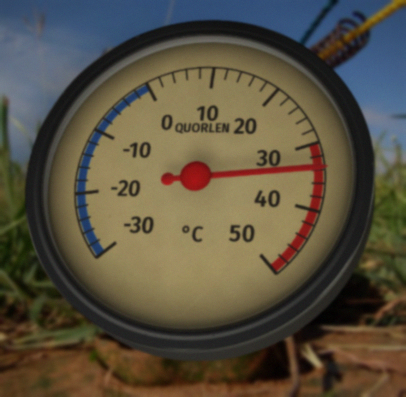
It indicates 34 °C
